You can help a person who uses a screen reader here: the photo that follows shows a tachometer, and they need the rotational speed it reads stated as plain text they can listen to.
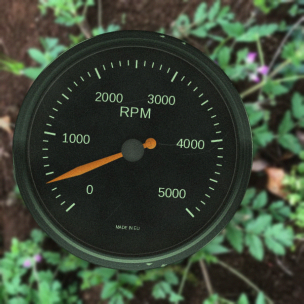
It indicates 400 rpm
